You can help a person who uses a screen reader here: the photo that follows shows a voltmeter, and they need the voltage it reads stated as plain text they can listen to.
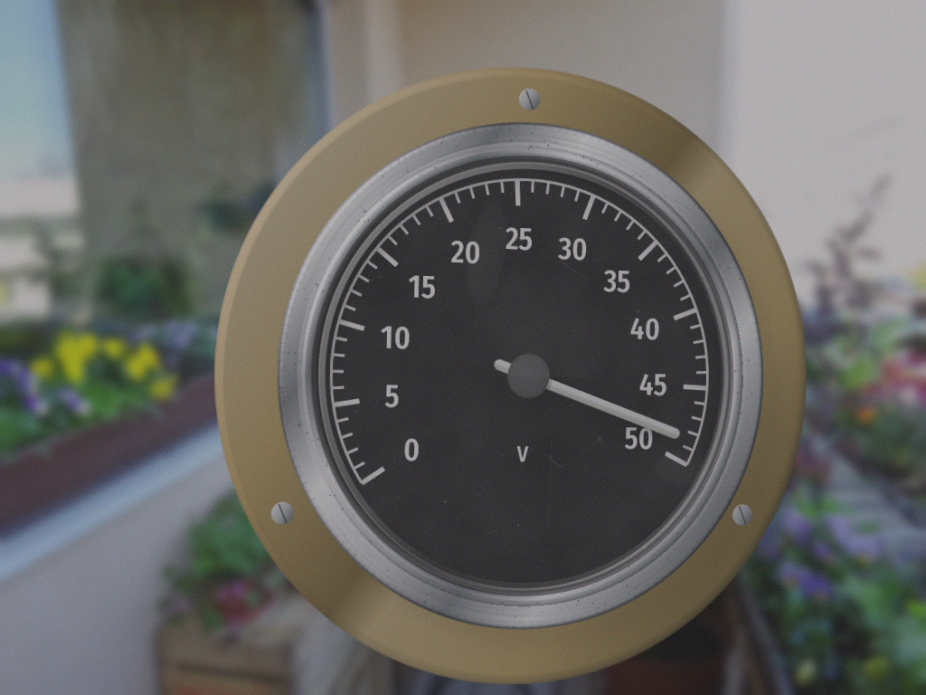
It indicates 48.5 V
